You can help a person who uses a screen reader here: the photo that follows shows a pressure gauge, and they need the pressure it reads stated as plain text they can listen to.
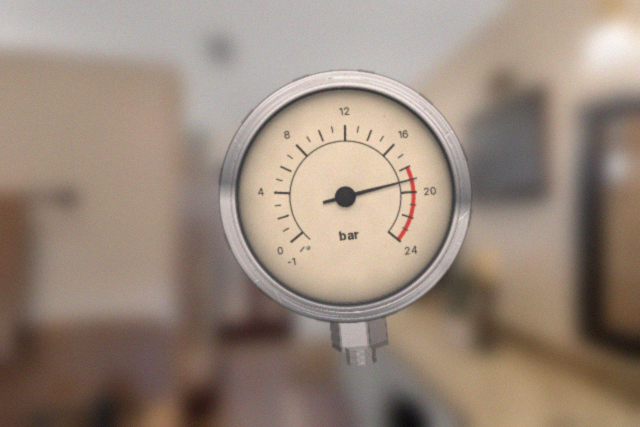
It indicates 19 bar
